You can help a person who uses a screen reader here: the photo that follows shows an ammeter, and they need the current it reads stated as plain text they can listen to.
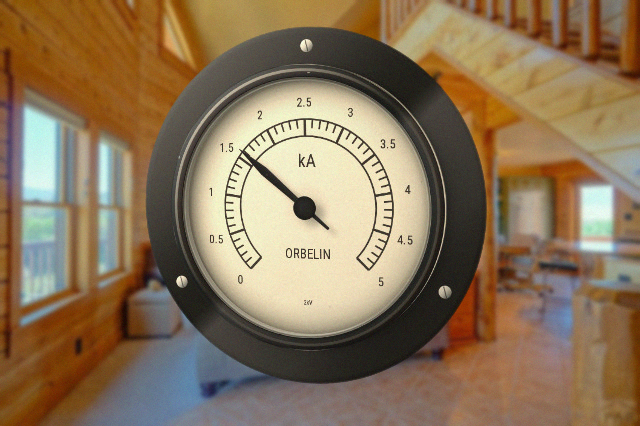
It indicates 1.6 kA
